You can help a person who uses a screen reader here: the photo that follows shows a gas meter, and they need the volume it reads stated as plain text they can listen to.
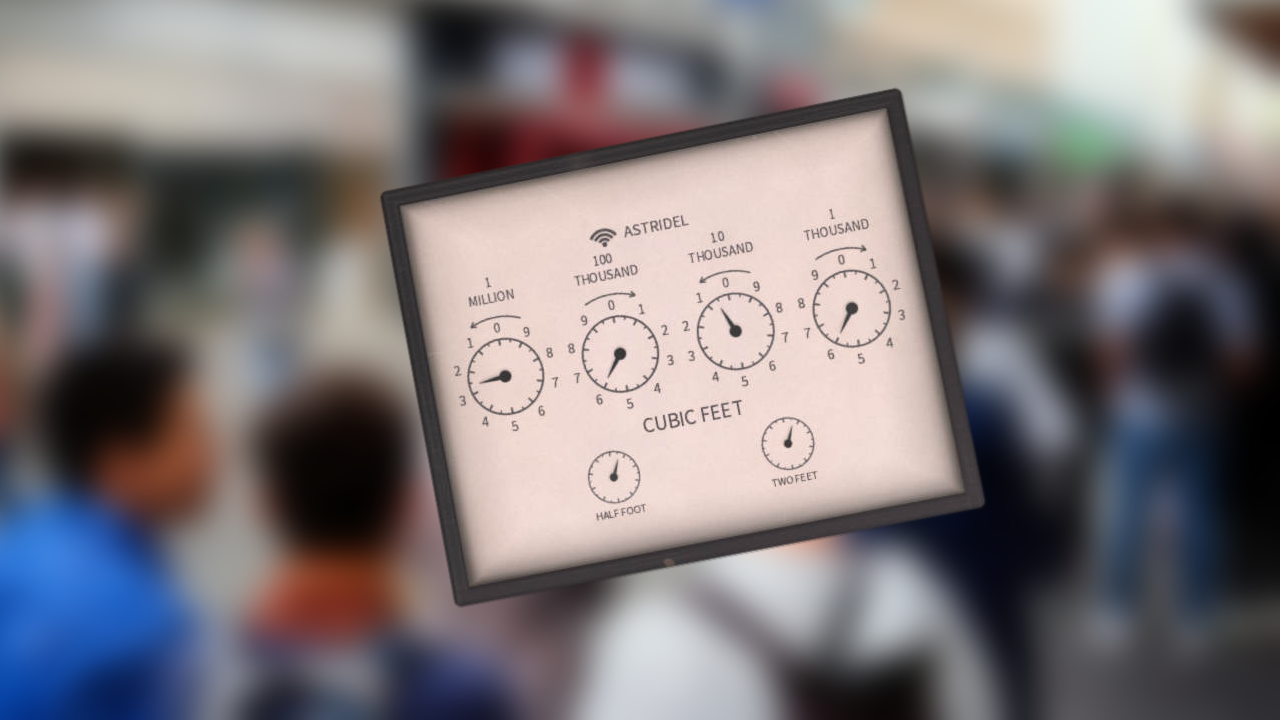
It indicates 260600 ft³
